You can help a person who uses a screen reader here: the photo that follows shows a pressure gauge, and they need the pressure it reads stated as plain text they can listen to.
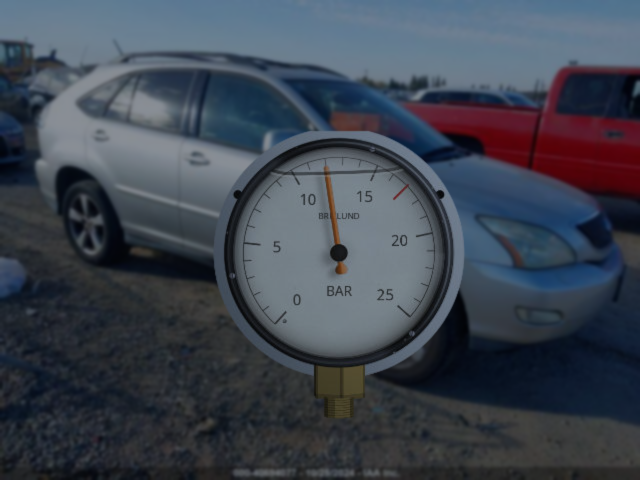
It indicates 12 bar
